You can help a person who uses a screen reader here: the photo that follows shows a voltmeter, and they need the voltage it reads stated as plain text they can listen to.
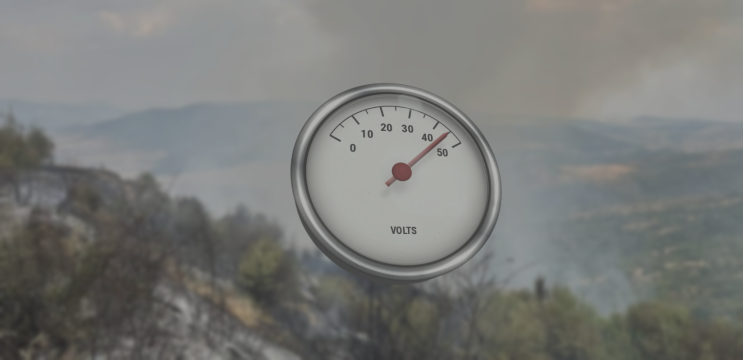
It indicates 45 V
